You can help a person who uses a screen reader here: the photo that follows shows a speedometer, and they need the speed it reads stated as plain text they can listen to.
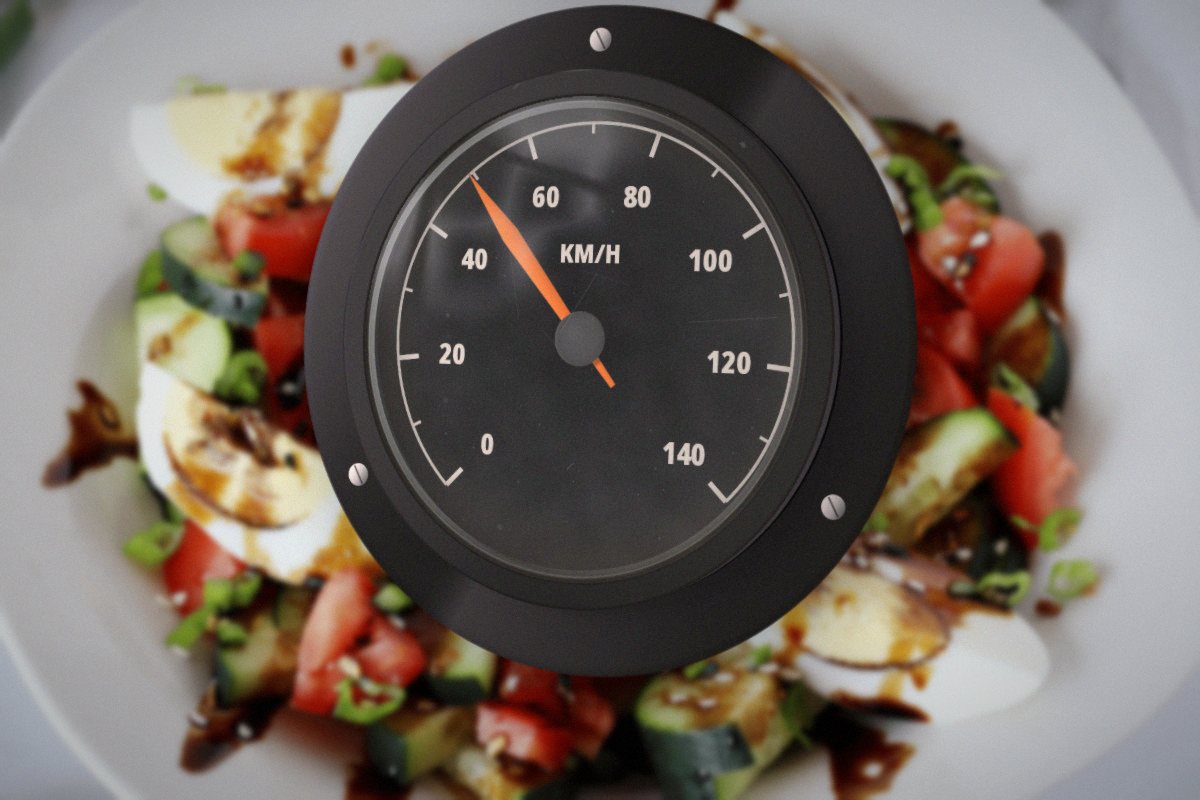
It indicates 50 km/h
